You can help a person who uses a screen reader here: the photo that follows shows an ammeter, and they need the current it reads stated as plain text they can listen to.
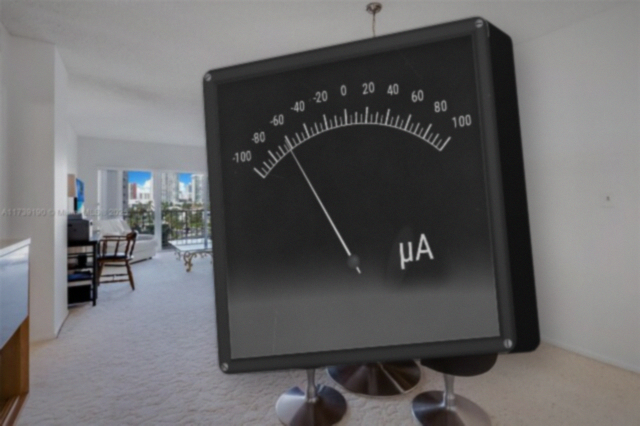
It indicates -60 µA
